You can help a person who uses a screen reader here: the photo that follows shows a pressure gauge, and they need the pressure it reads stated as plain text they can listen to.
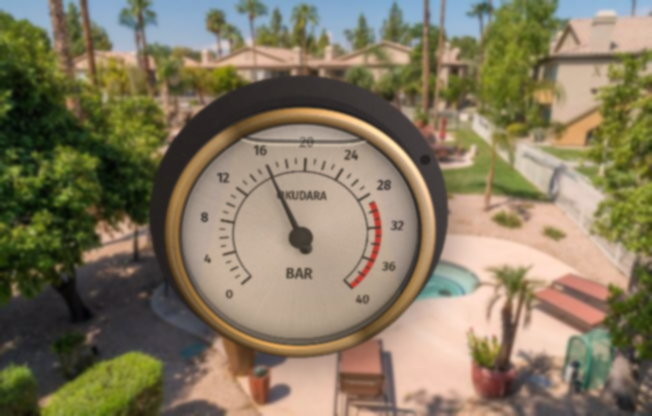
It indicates 16 bar
